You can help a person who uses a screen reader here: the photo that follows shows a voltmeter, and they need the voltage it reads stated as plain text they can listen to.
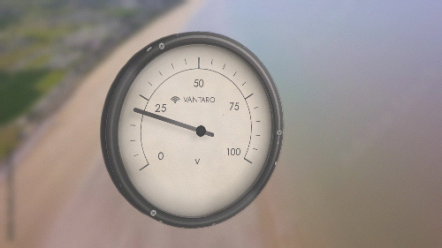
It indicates 20 V
